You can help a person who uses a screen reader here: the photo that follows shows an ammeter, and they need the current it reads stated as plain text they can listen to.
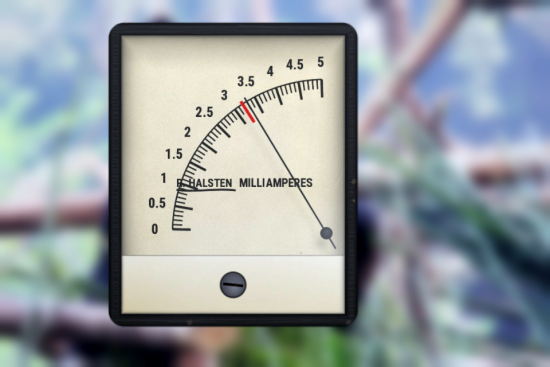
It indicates 3.3 mA
